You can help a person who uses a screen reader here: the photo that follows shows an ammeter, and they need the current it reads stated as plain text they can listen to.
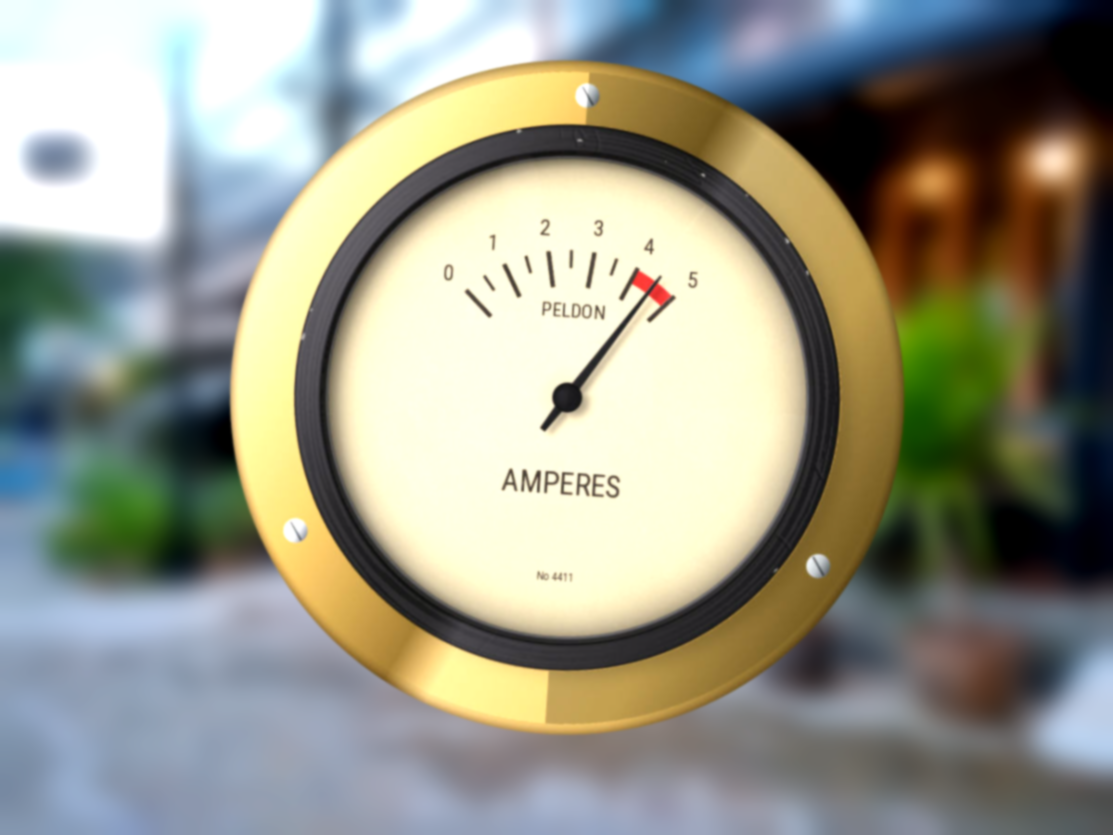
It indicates 4.5 A
